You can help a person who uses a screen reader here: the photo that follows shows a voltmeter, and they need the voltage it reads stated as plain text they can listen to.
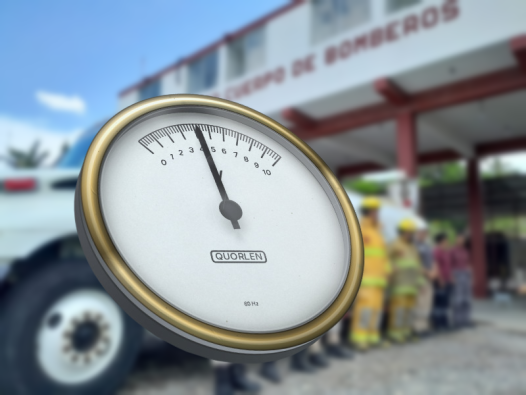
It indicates 4 V
